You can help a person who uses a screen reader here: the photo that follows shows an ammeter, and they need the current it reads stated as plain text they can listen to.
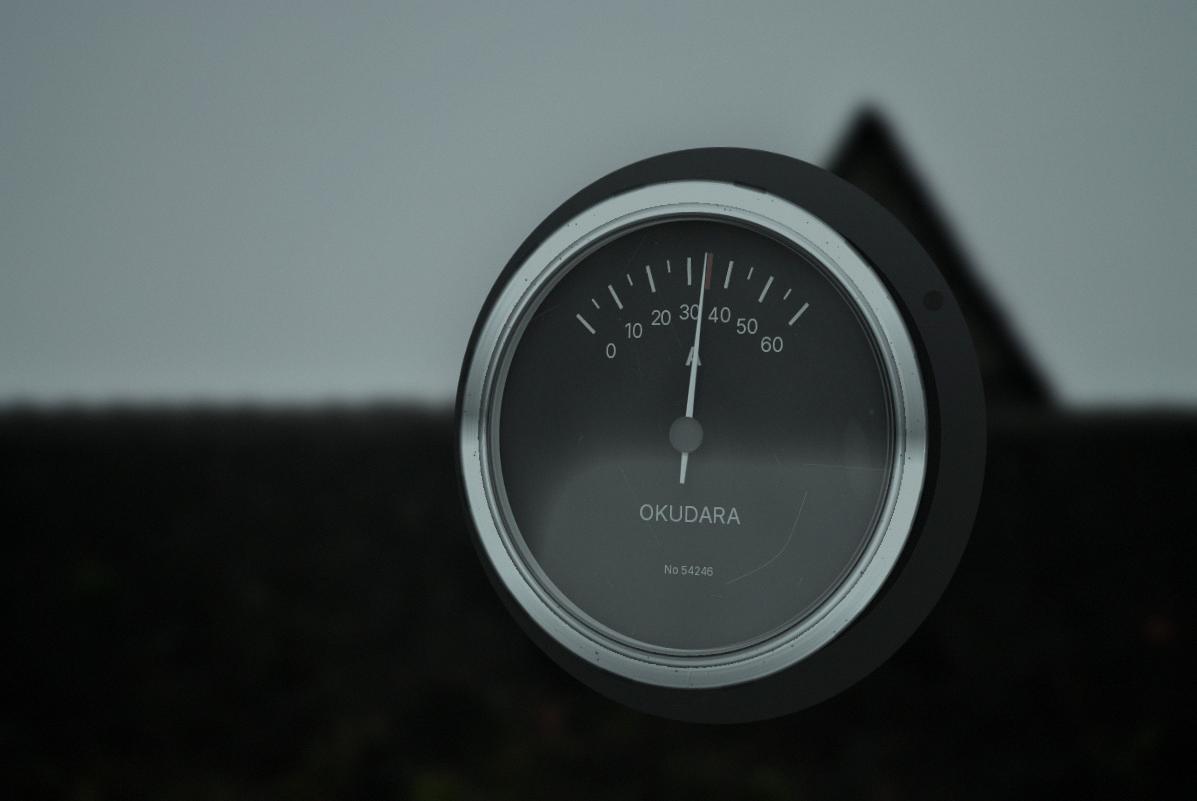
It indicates 35 A
